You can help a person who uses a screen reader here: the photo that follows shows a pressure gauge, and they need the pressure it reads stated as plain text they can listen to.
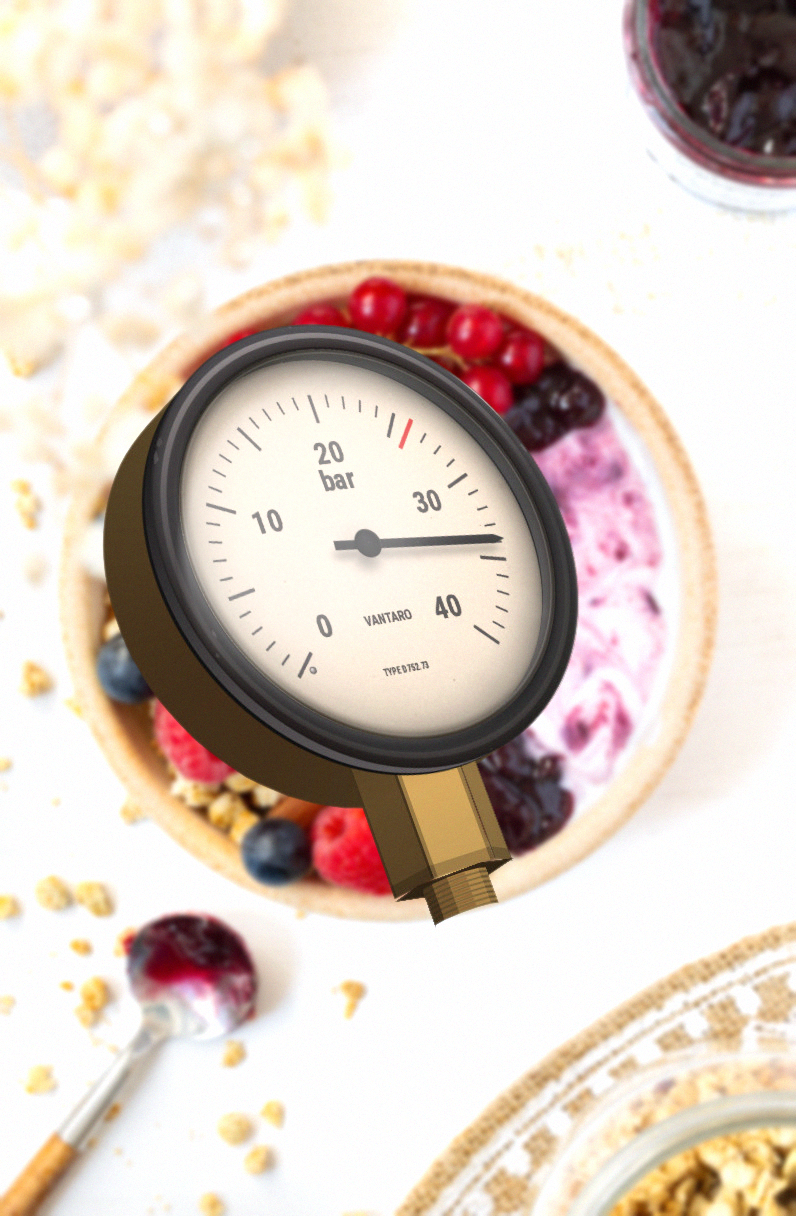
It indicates 34 bar
